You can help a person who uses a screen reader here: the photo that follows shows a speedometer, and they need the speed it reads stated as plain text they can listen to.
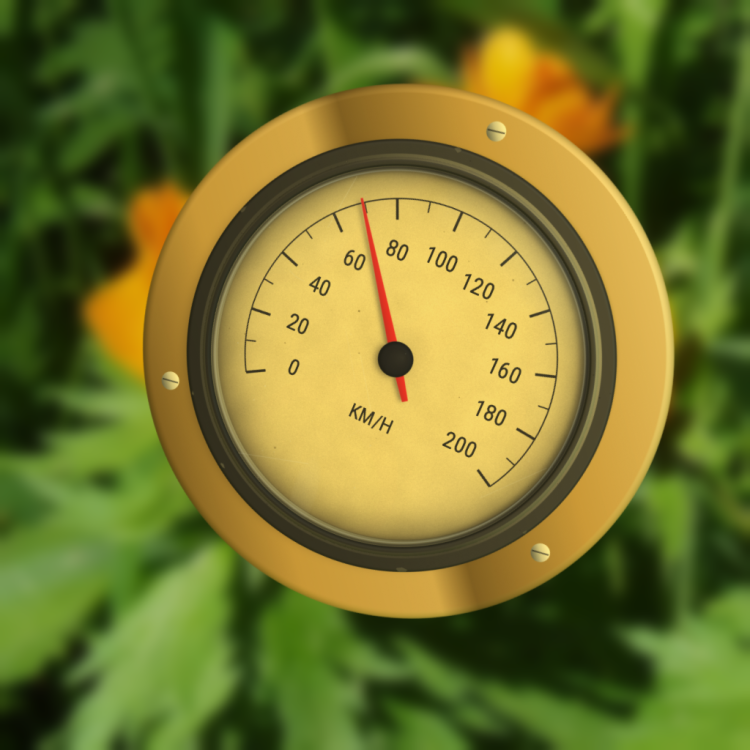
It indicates 70 km/h
